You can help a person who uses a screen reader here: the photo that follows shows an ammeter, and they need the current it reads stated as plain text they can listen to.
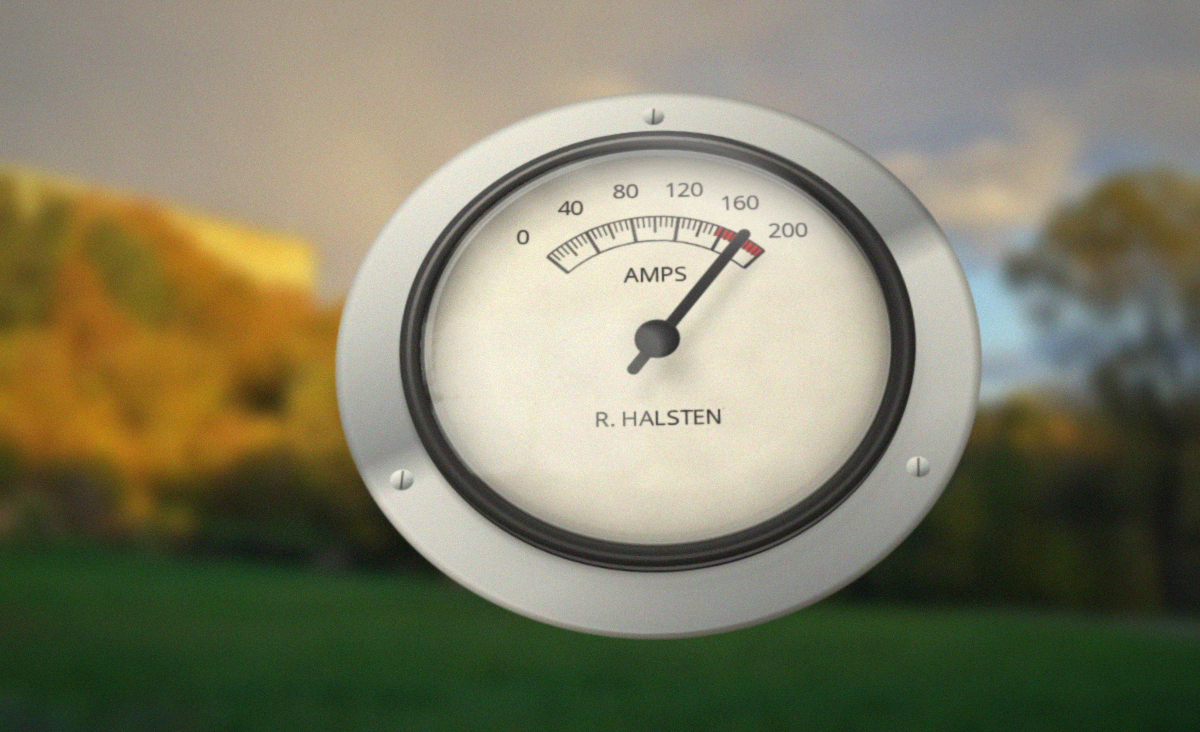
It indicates 180 A
